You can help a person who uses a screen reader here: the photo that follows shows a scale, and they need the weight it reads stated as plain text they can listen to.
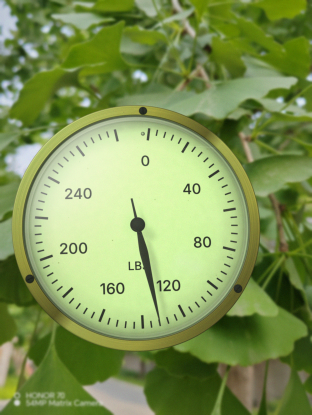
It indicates 132 lb
